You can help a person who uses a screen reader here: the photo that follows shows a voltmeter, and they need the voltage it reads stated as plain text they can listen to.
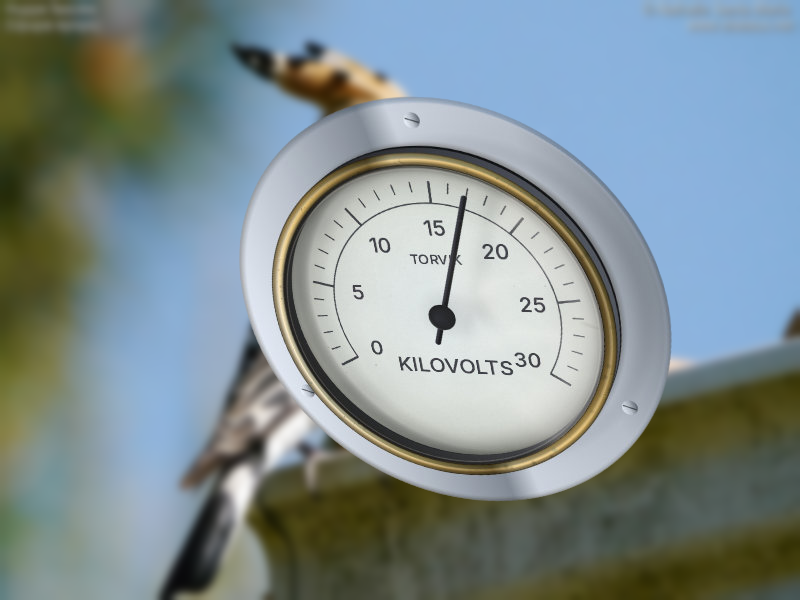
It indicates 17 kV
